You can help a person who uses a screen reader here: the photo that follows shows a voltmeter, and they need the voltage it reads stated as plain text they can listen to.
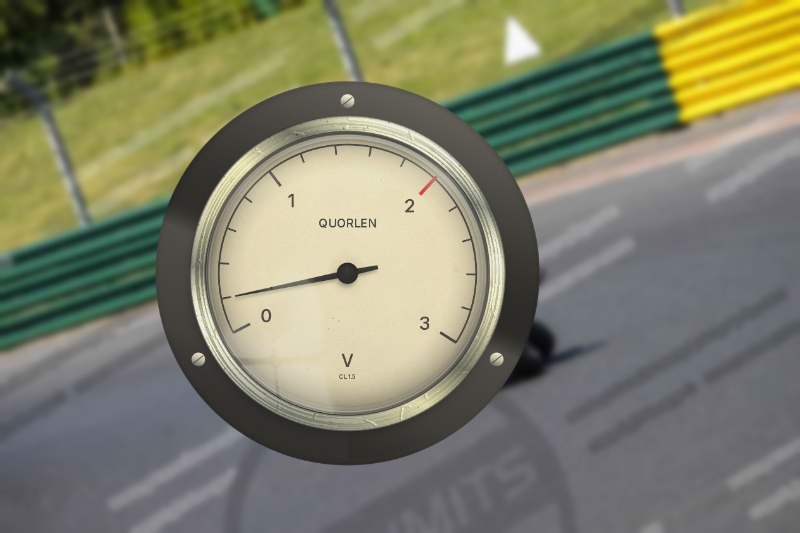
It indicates 0.2 V
